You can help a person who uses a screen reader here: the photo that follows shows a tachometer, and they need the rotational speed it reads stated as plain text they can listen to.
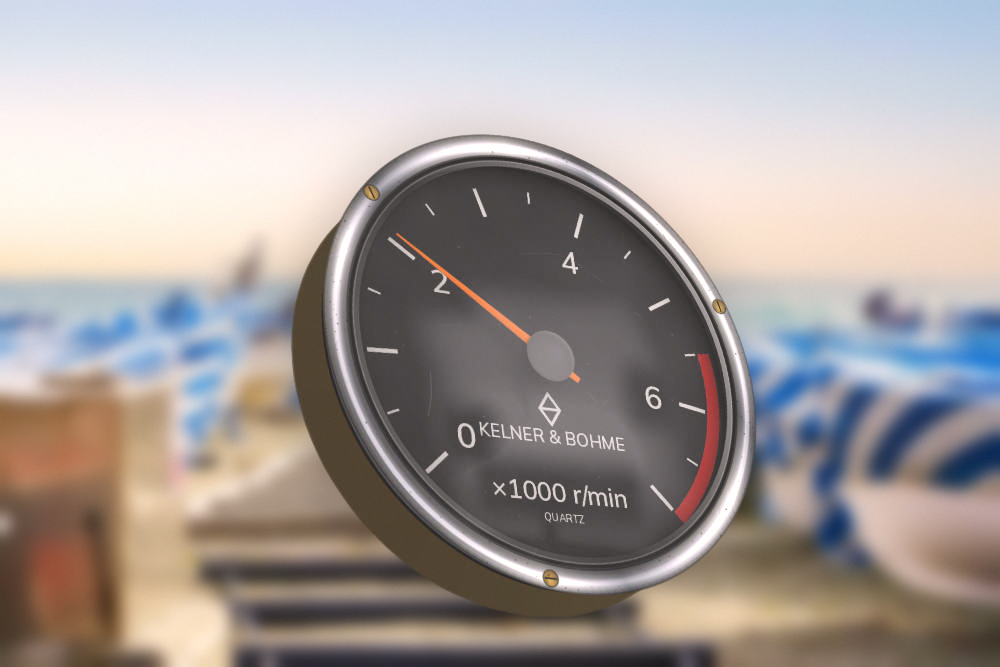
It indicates 2000 rpm
